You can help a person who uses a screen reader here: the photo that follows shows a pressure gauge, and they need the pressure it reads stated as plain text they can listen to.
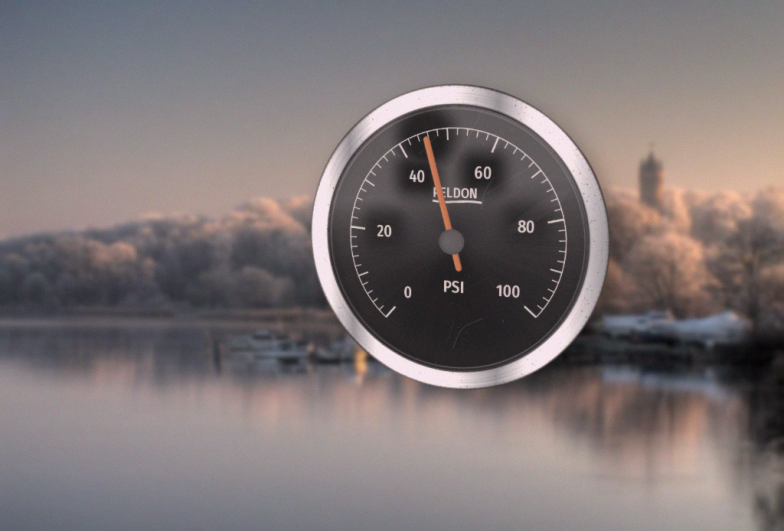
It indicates 46 psi
